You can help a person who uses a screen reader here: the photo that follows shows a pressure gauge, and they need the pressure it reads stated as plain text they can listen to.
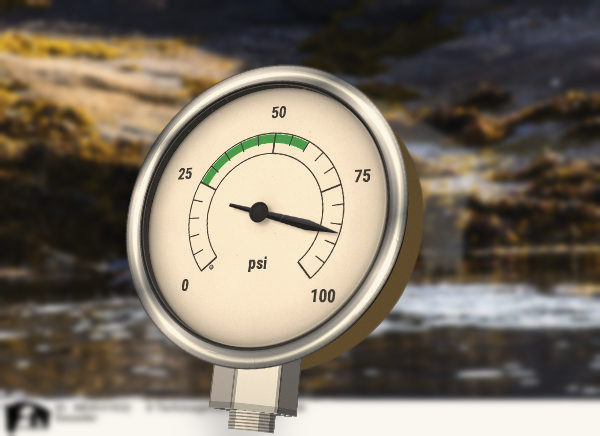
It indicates 87.5 psi
